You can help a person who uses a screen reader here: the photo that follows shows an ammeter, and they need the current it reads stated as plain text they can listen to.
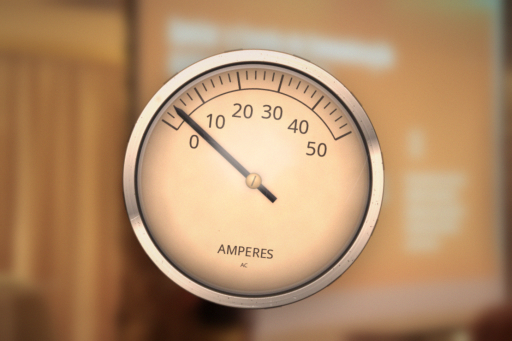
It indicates 4 A
